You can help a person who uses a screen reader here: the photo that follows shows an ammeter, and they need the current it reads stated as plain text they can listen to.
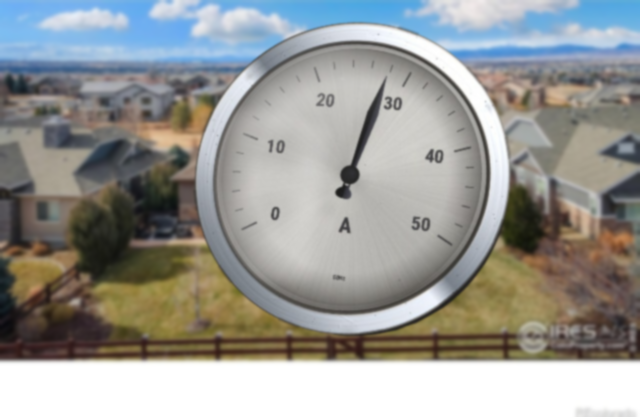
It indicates 28 A
